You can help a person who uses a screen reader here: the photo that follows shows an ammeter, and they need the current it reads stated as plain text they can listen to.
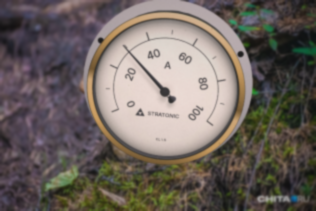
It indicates 30 A
